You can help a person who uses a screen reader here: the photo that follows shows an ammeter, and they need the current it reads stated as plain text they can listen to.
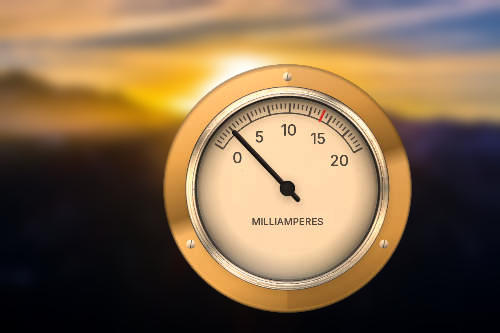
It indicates 2.5 mA
